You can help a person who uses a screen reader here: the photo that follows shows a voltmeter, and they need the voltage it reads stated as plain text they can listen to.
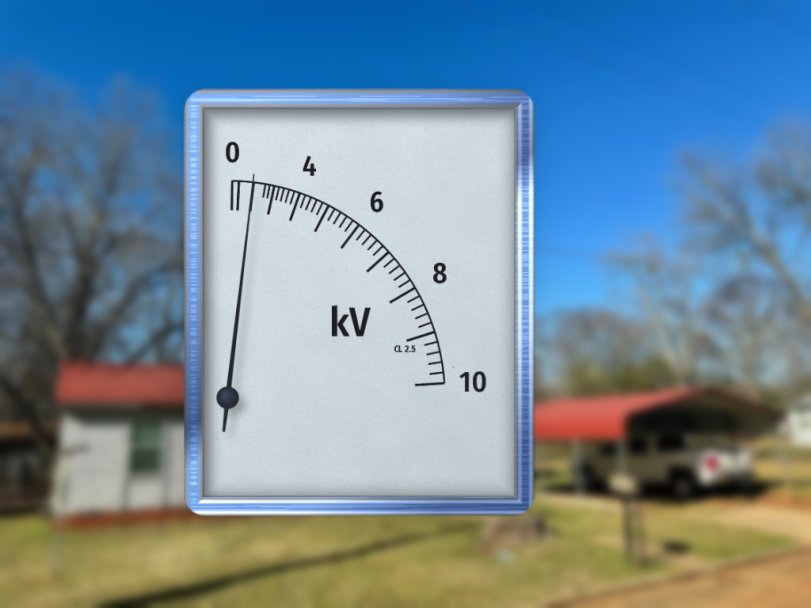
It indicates 2 kV
